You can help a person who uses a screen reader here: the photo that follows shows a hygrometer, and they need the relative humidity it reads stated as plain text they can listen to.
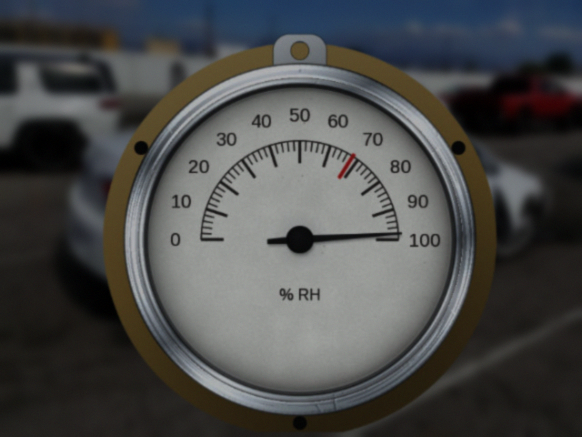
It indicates 98 %
